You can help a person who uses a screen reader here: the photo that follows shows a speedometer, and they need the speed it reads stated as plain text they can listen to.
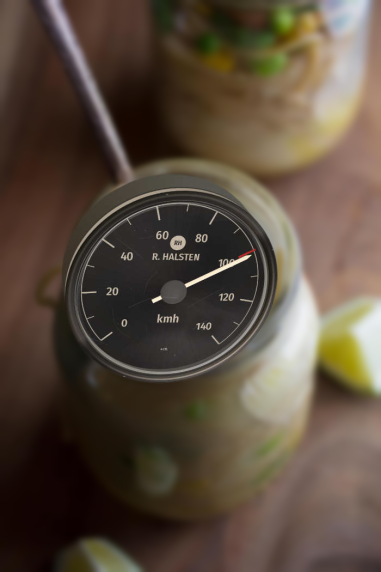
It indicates 100 km/h
